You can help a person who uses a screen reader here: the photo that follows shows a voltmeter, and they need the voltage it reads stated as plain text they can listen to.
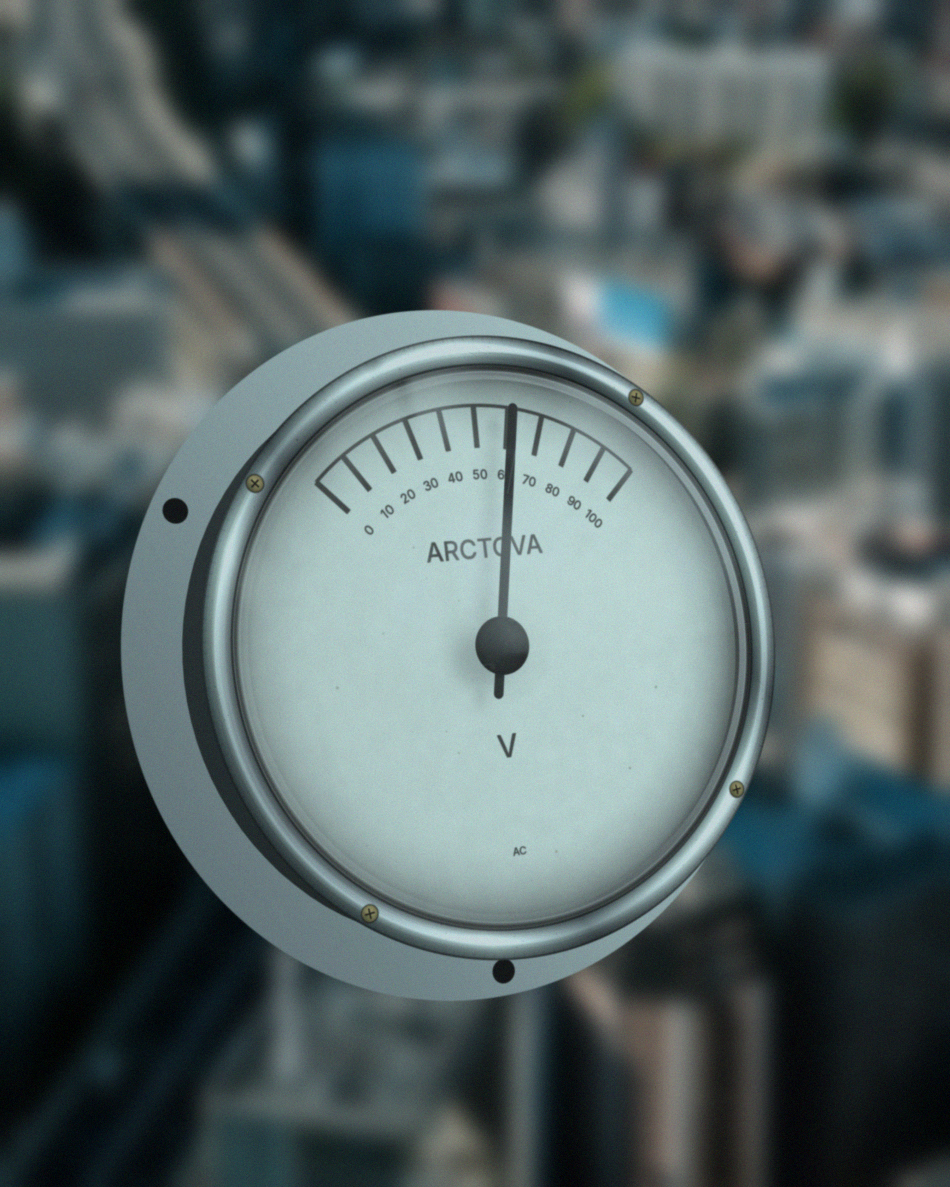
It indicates 60 V
